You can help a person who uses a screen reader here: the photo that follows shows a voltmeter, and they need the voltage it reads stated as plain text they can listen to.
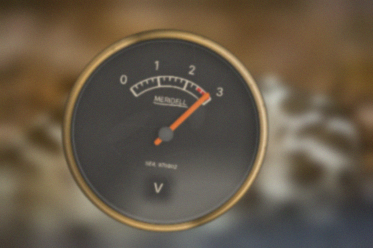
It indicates 2.8 V
